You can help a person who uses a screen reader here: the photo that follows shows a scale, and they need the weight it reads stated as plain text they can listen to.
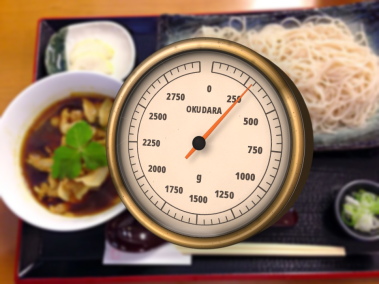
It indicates 300 g
